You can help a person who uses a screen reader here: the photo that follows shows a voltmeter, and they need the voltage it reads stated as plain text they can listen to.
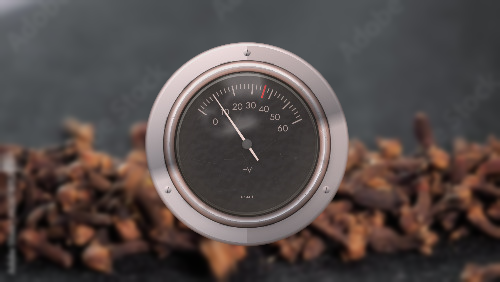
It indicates 10 mV
